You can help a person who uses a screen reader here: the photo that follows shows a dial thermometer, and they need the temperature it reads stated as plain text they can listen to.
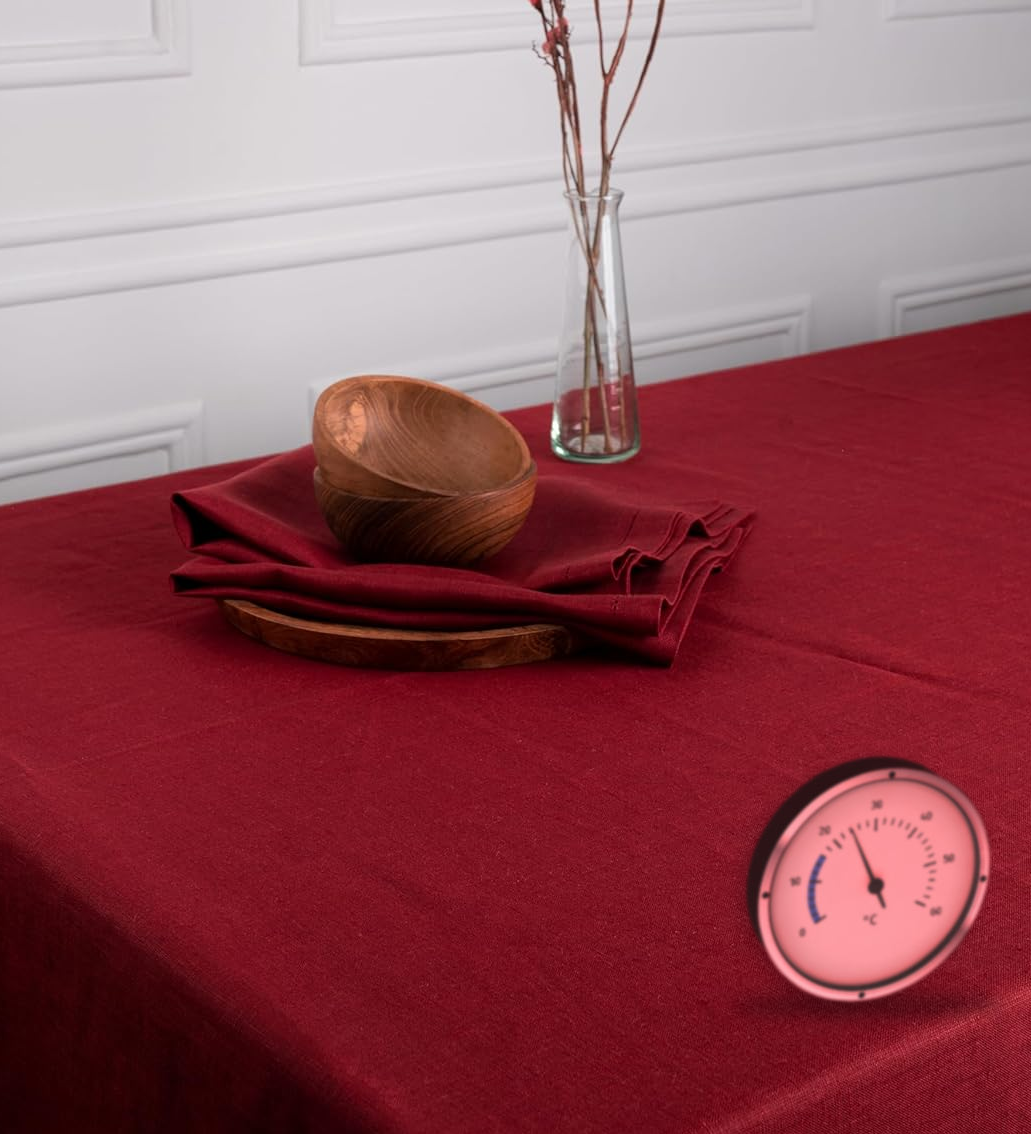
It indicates 24 °C
